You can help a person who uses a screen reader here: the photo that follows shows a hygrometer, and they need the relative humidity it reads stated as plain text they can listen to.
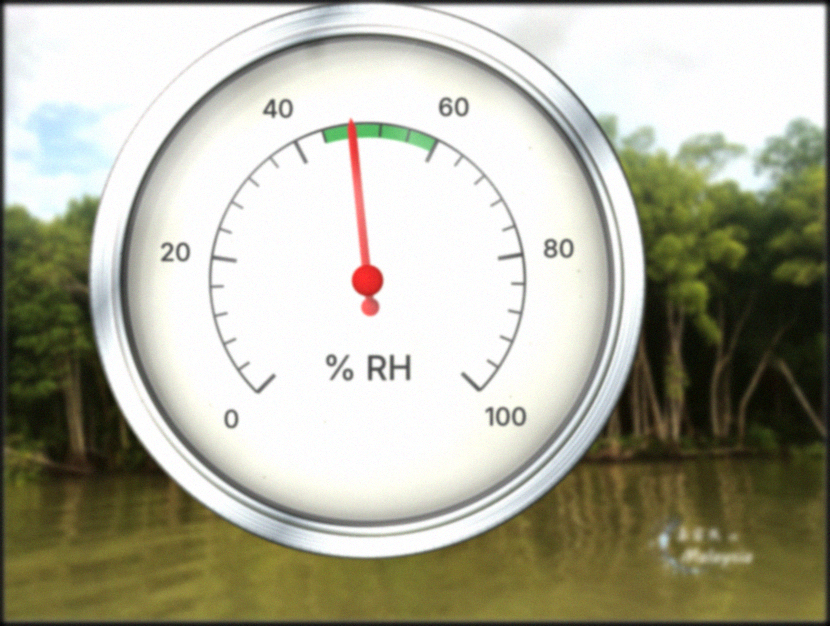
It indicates 48 %
